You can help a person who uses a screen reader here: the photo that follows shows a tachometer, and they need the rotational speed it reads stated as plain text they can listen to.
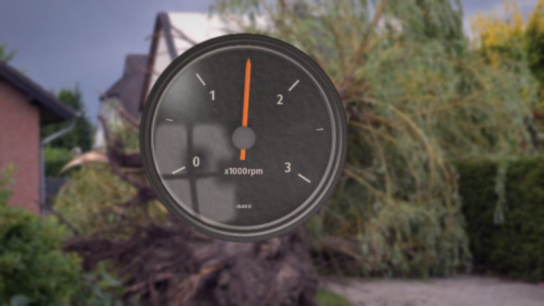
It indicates 1500 rpm
